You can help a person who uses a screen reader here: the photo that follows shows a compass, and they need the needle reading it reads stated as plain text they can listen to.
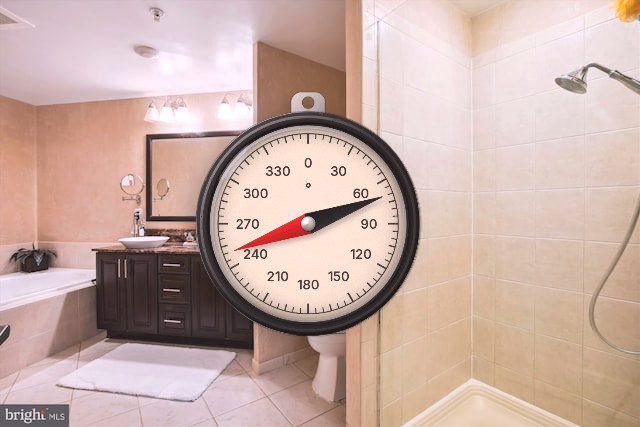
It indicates 250 °
